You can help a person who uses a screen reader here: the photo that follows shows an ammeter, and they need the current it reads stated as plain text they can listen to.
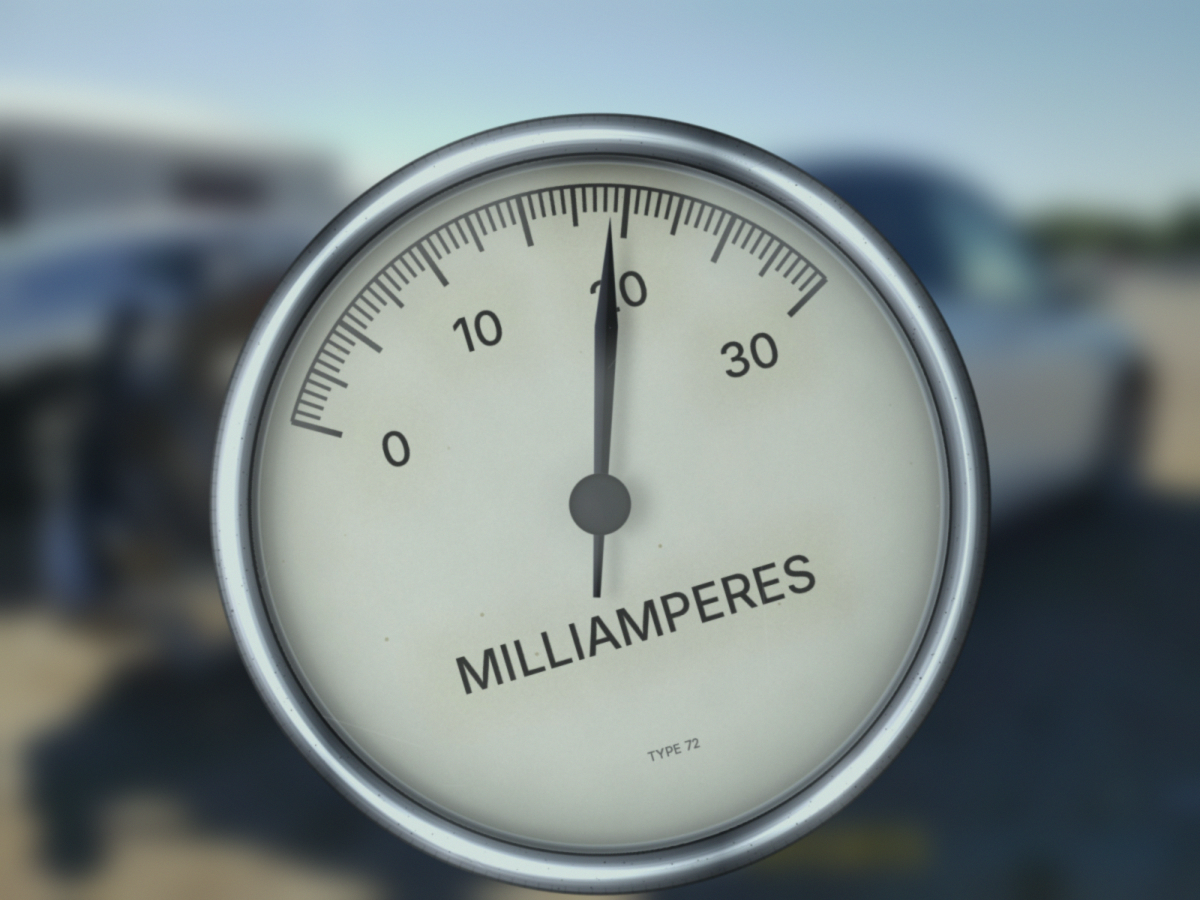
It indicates 19.25 mA
